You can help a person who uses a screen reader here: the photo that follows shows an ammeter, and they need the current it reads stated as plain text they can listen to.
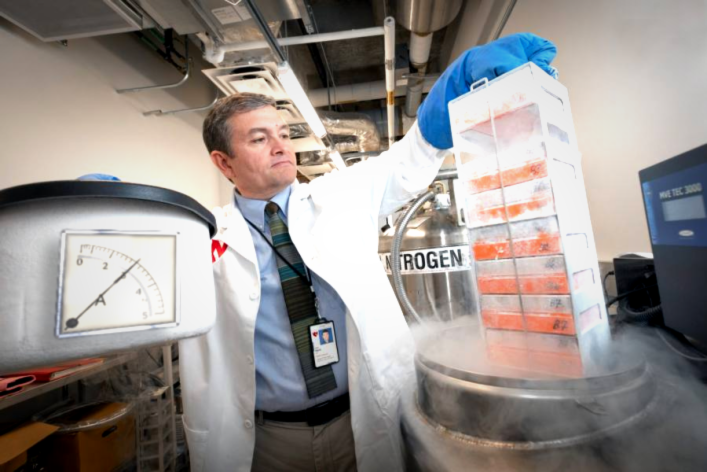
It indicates 3 A
